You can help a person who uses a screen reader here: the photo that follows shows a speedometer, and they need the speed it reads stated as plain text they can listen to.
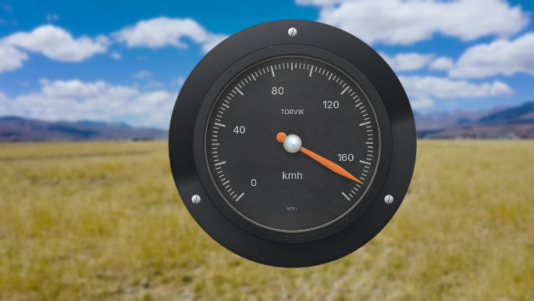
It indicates 170 km/h
